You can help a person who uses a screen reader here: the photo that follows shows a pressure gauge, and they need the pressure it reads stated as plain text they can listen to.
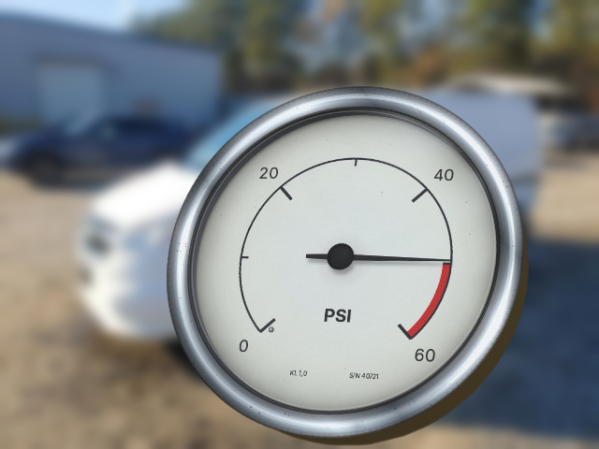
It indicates 50 psi
